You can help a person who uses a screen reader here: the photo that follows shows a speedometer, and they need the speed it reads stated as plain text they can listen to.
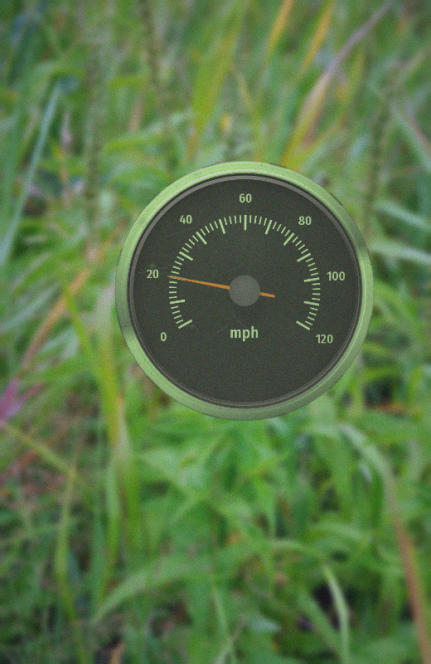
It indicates 20 mph
